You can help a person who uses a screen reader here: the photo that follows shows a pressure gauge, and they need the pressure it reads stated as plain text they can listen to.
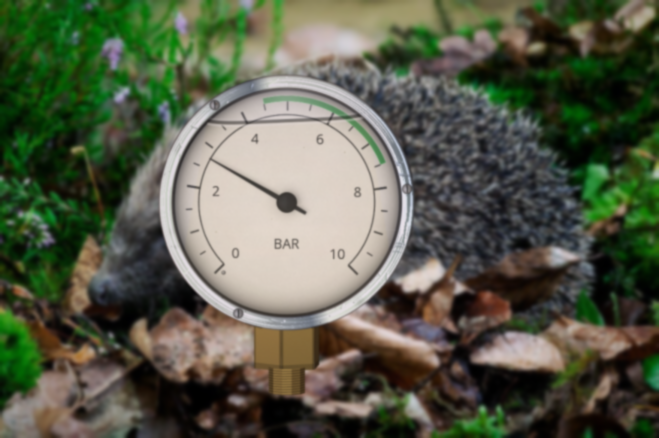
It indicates 2.75 bar
